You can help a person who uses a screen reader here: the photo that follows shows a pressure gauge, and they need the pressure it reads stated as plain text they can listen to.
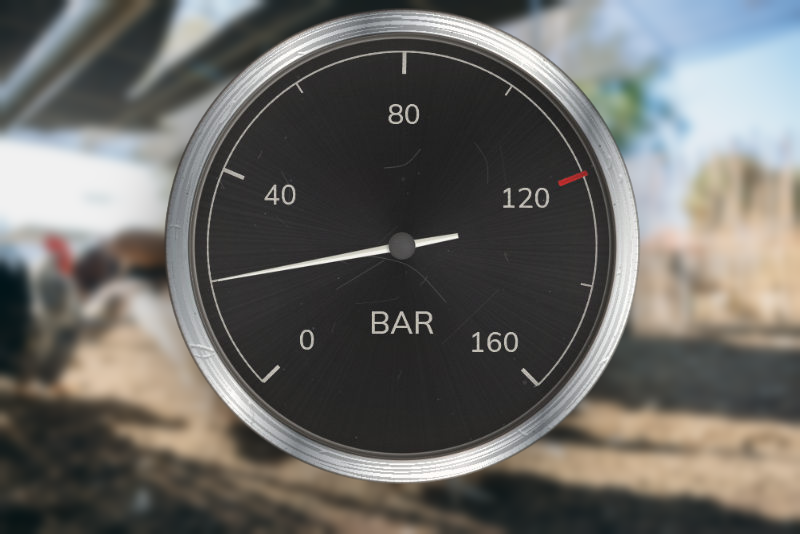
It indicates 20 bar
